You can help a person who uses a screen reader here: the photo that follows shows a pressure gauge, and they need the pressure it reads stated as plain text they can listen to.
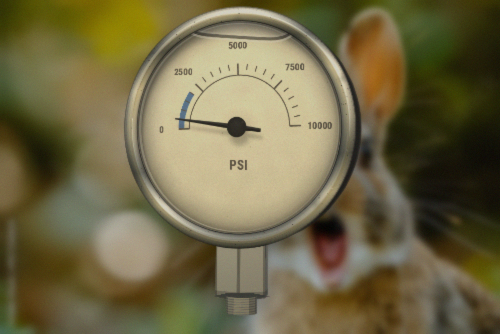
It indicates 500 psi
